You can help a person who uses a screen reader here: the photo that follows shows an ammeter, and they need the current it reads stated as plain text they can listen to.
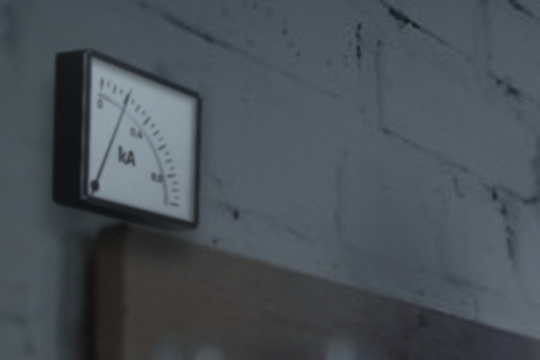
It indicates 0.2 kA
